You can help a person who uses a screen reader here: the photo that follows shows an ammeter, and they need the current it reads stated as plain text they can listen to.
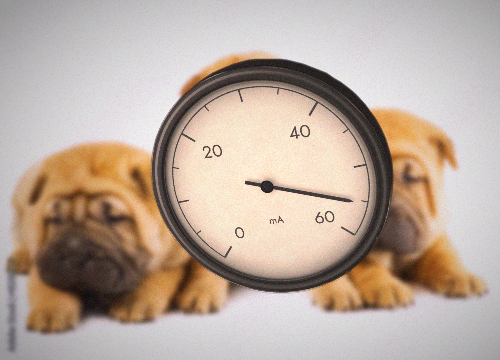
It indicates 55 mA
